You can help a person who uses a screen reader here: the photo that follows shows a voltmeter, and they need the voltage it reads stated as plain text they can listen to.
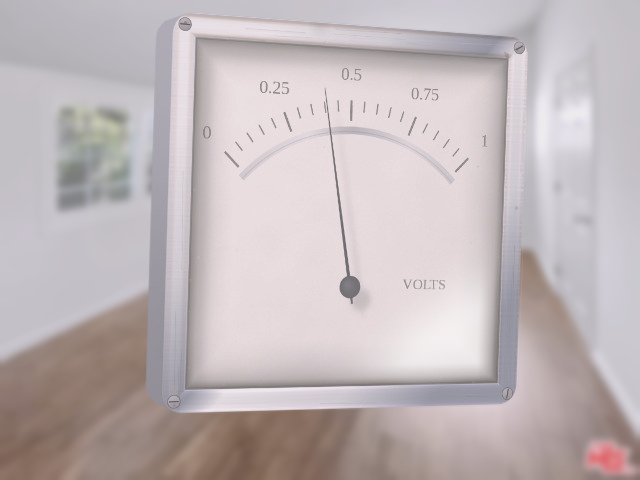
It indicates 0.4 V
